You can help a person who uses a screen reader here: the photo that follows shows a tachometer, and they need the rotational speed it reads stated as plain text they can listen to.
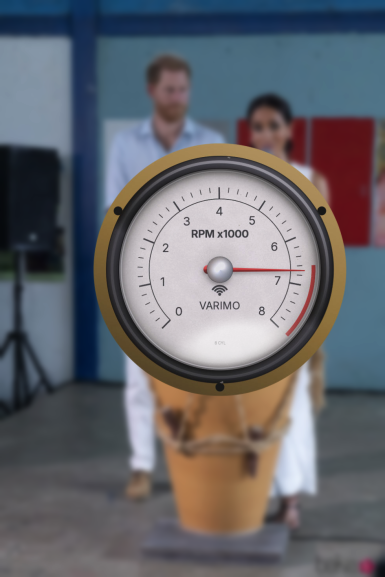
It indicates 6700 rpm
